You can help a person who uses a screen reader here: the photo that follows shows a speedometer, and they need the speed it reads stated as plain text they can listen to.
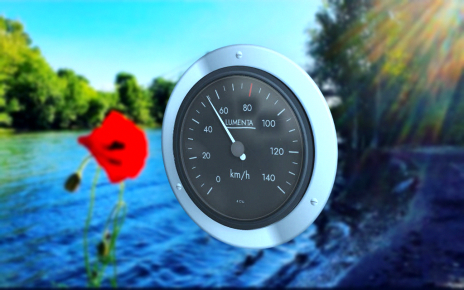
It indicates 55 km/h
